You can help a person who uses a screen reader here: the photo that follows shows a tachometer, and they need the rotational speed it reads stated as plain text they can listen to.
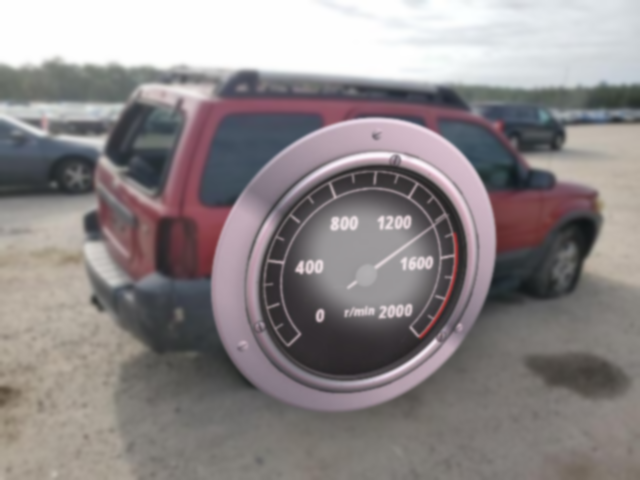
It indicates 1400 rpm
